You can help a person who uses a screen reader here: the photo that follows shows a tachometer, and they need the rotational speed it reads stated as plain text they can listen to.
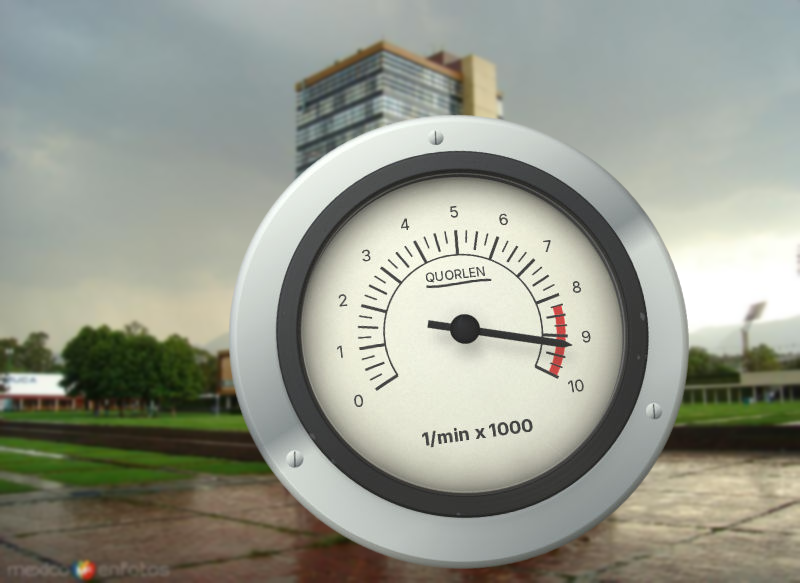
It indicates 9250 rpm
